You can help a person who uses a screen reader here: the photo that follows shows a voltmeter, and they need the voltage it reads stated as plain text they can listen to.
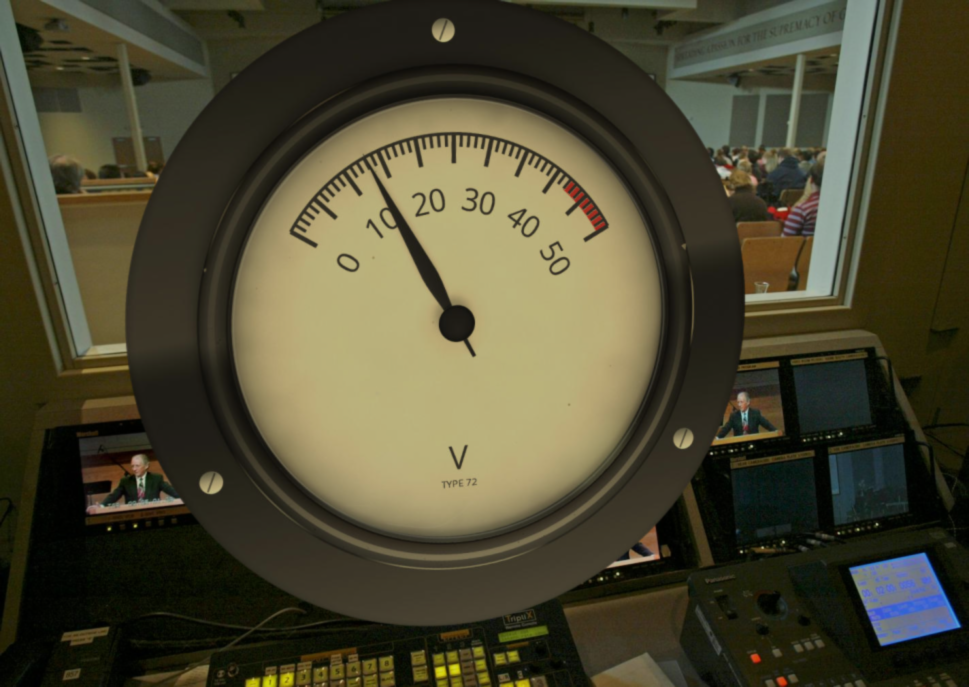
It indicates 13 V
